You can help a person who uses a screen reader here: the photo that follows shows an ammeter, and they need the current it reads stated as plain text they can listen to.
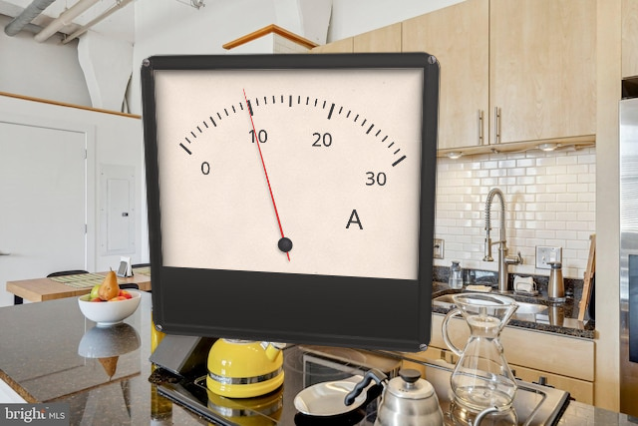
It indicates 10 A
